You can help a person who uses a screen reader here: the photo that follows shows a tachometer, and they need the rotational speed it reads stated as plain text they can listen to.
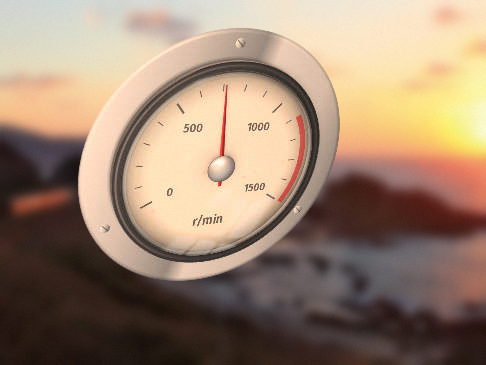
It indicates 700 rpm
